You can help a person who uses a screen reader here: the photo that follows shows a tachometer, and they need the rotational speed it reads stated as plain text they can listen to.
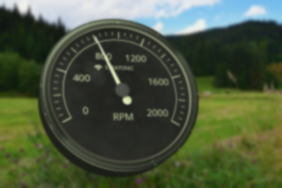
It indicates 800 rpm
